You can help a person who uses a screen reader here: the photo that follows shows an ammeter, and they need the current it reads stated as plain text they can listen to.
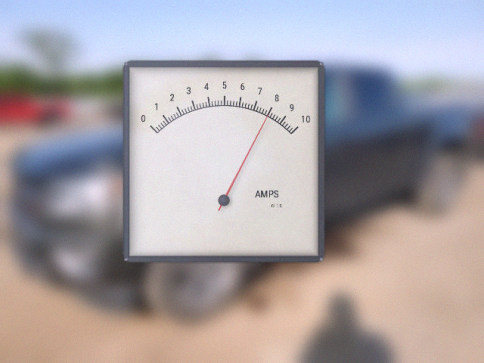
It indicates 8 A
